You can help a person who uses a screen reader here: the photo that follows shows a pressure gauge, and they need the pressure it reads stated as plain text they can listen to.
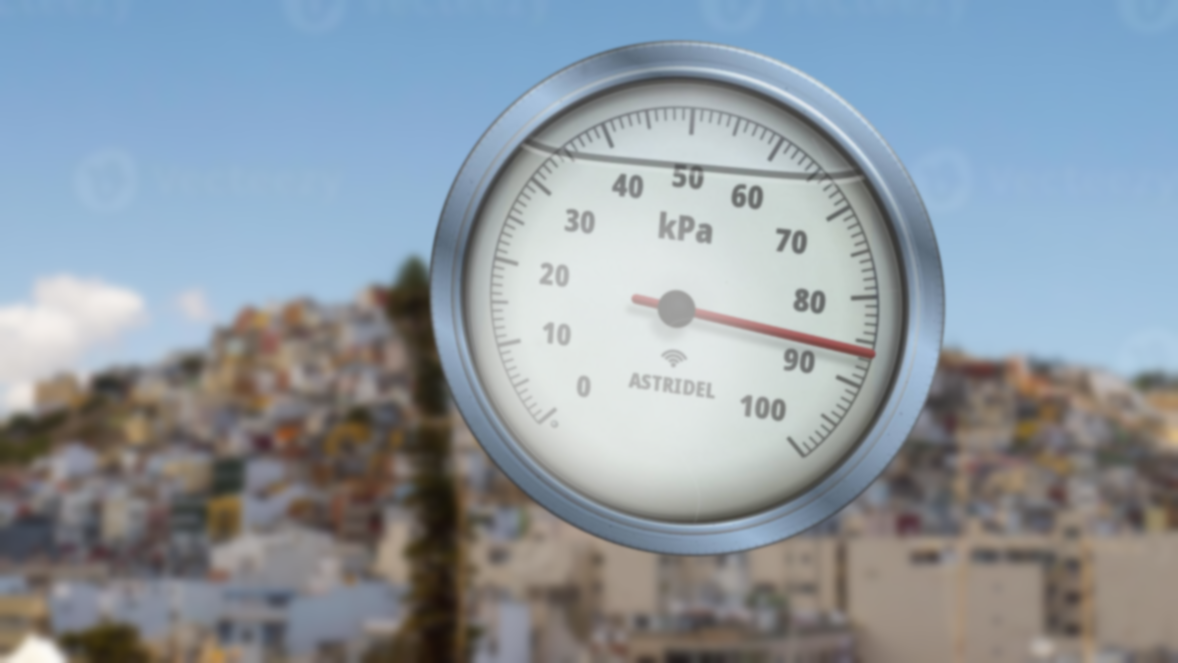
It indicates 86 kPa
